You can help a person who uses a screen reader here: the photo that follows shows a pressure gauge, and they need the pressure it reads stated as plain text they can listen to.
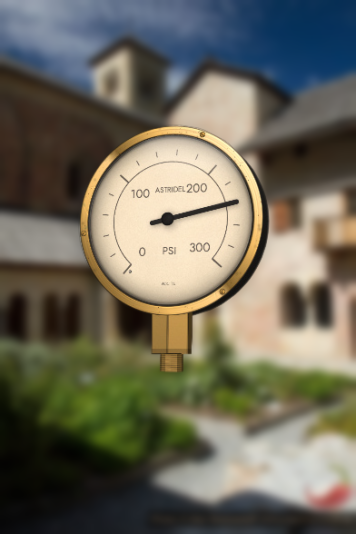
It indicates 240 psi
